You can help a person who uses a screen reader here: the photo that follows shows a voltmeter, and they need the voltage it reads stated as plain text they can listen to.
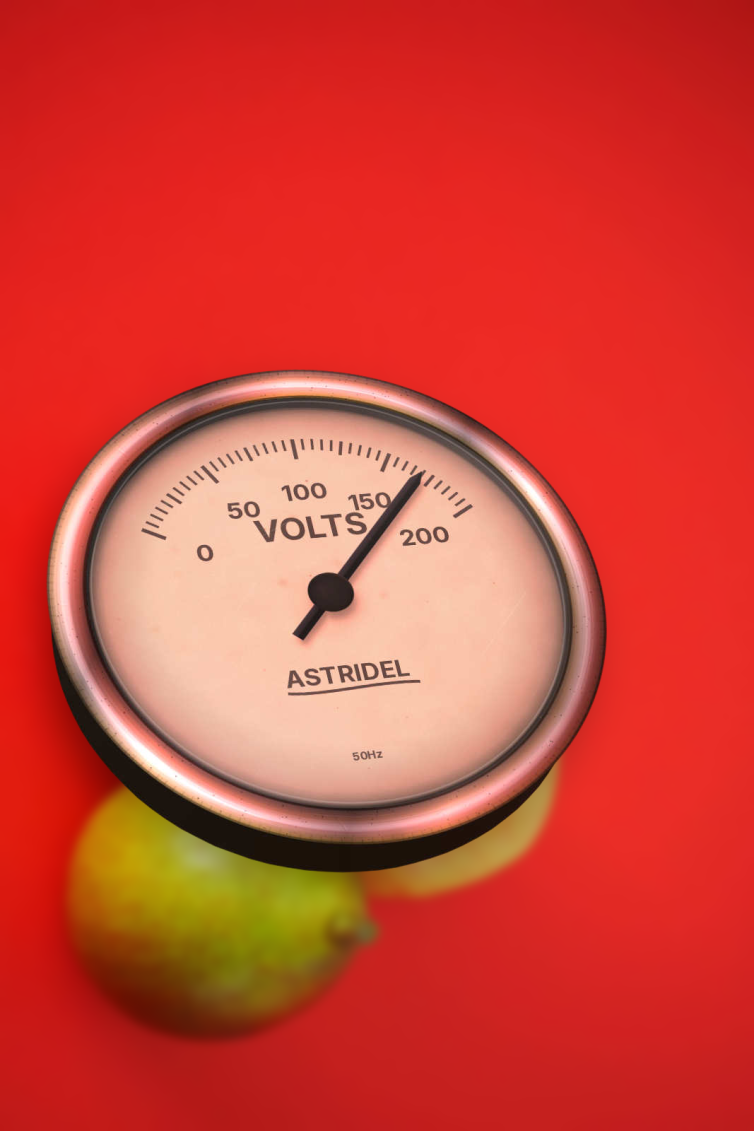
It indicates 170 V
